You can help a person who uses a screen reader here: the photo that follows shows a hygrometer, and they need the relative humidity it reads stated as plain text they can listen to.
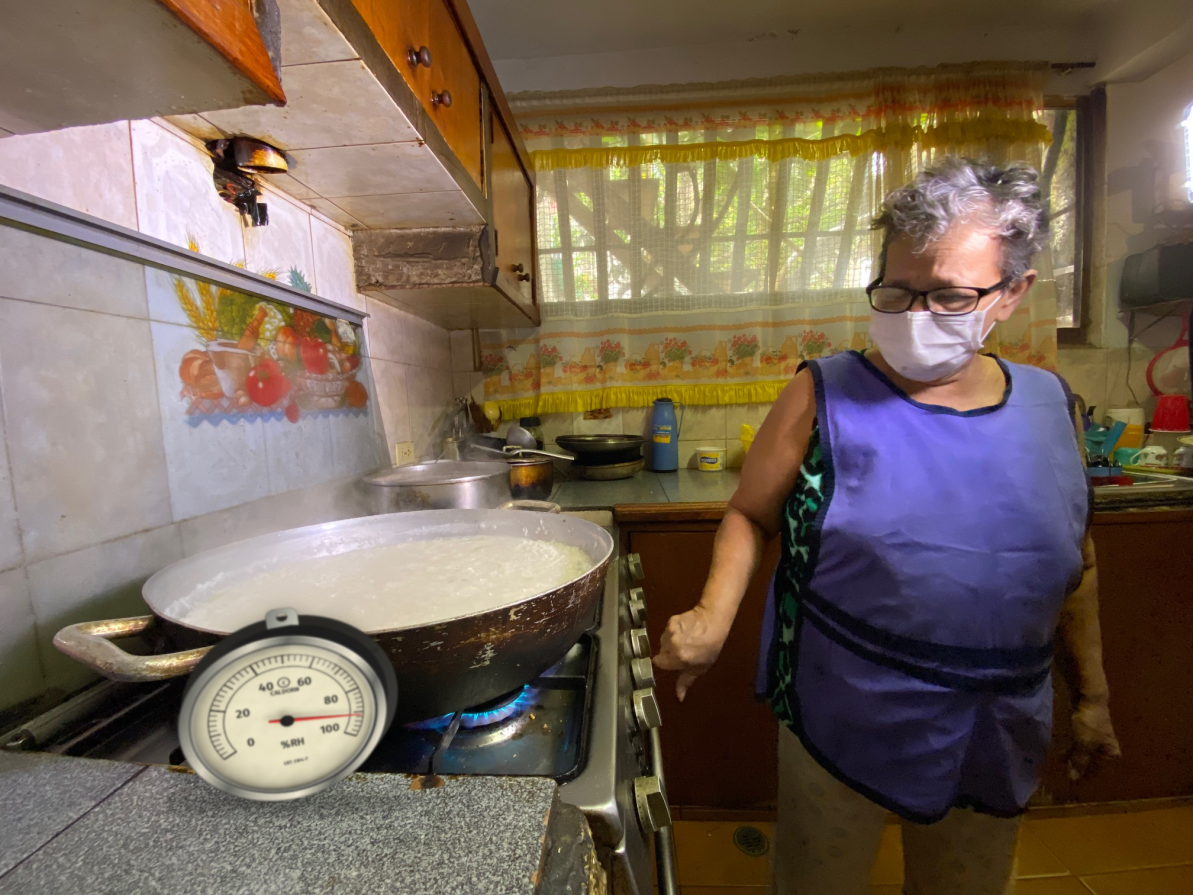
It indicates 90 %
